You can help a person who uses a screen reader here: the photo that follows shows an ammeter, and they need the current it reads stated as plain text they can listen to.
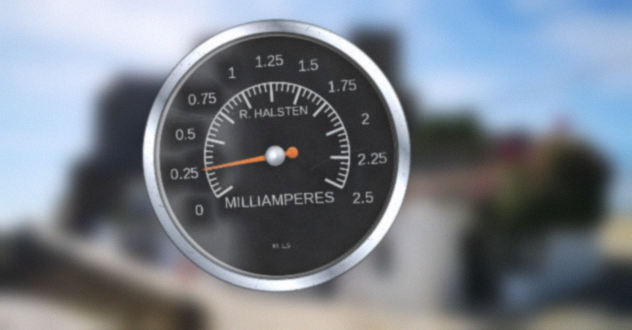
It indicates 0.25 mA
